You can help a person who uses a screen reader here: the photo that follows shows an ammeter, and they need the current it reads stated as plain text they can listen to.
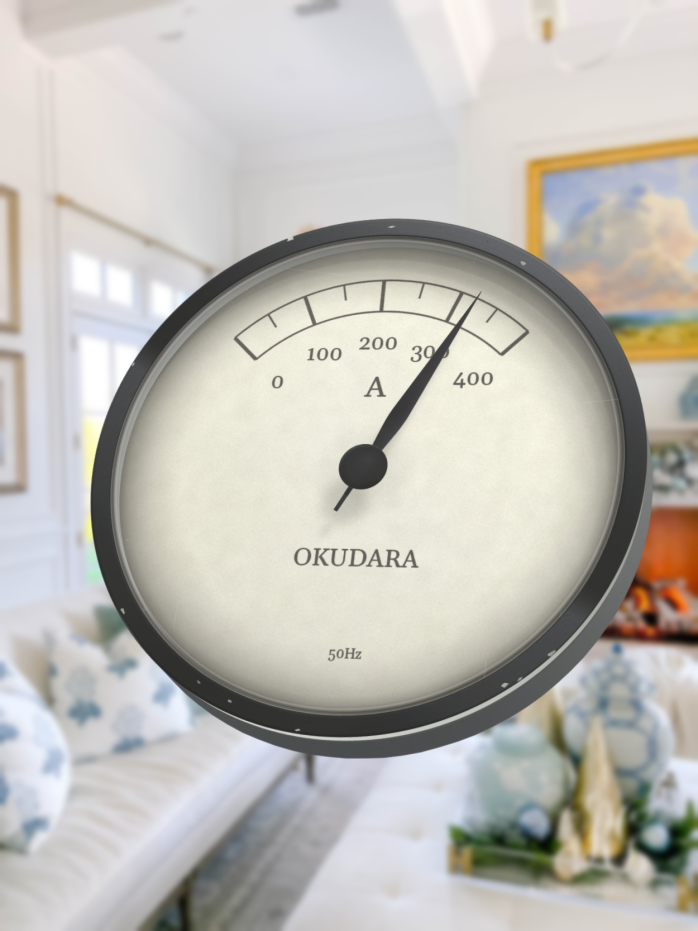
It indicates 325 A
